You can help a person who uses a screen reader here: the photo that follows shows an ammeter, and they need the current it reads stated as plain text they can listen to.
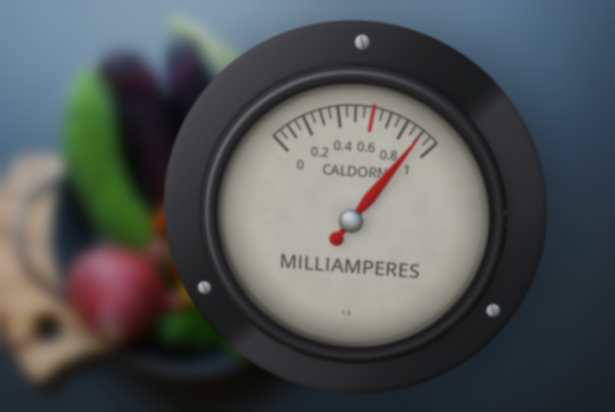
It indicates 0.9 mA
